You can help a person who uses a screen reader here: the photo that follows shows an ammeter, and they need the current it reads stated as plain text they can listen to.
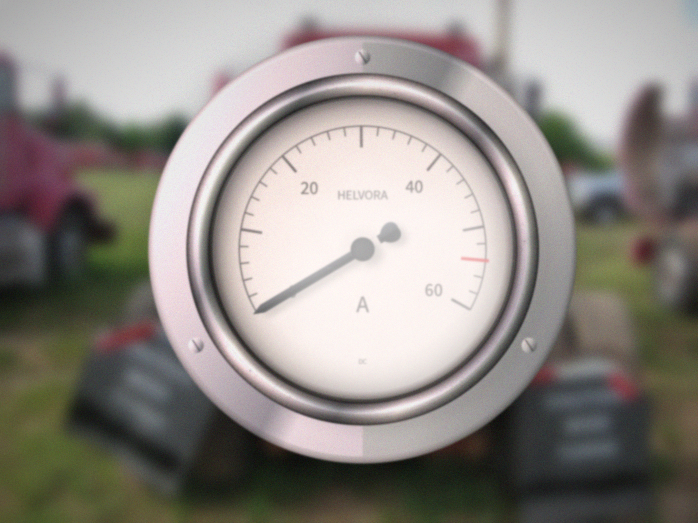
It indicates 0 A
